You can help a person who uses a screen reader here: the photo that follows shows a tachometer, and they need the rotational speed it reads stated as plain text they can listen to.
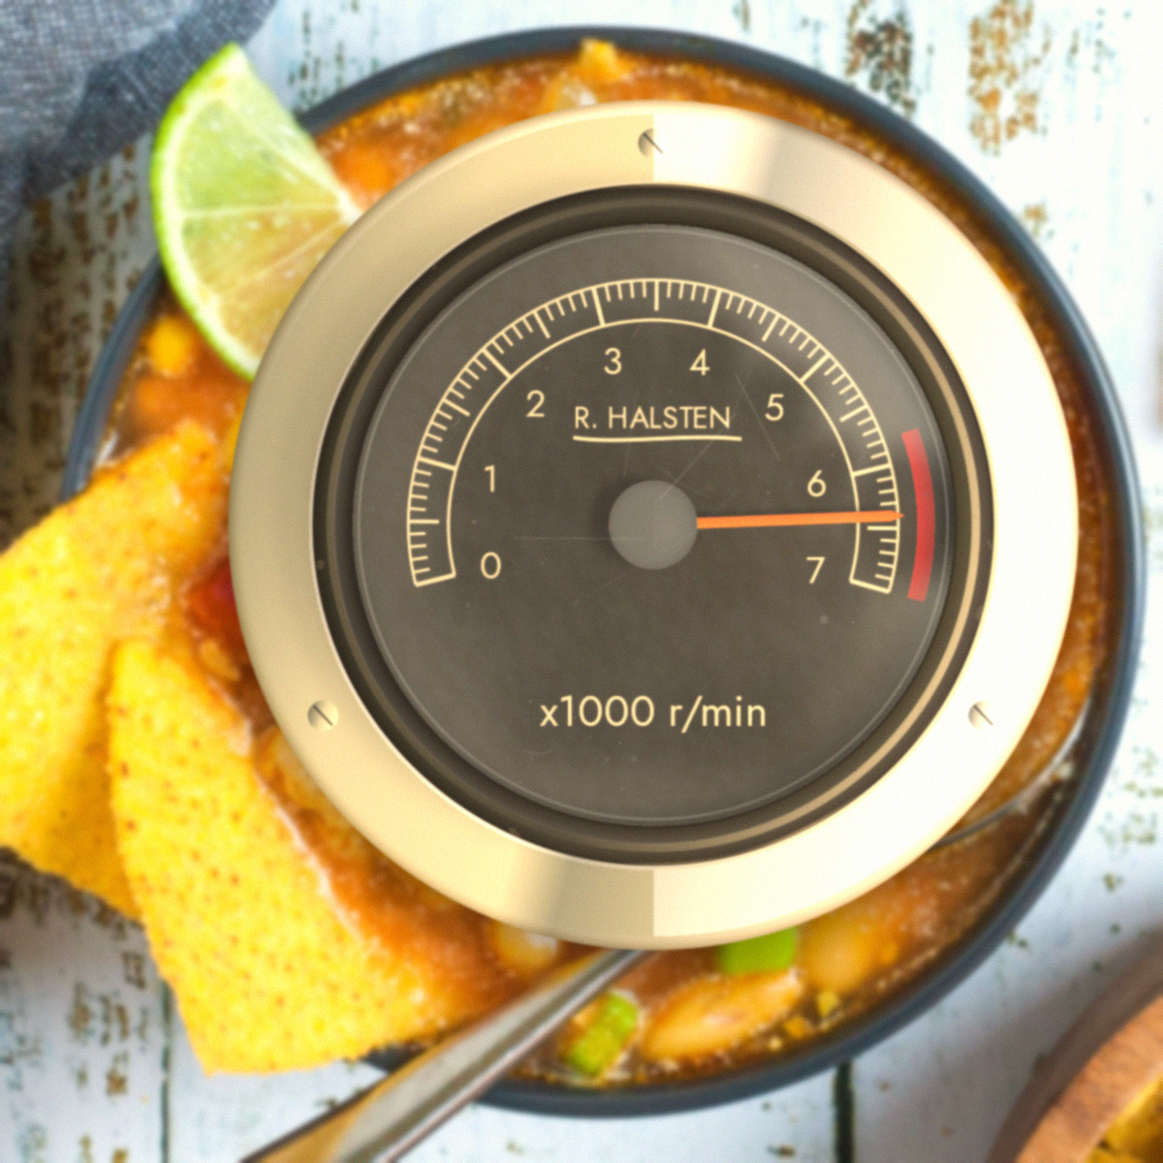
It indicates 6400 rpm
